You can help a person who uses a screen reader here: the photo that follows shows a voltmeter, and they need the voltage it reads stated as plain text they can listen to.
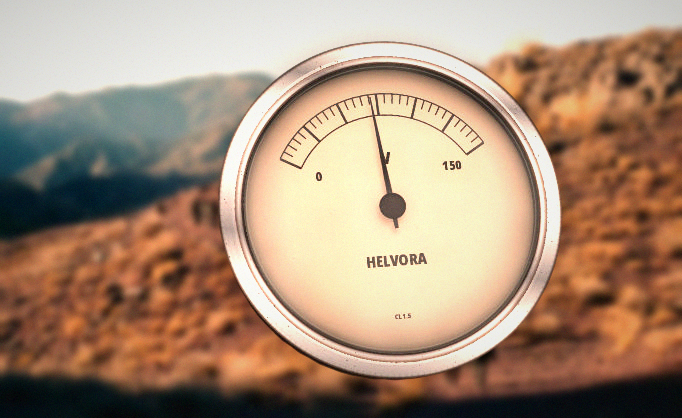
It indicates 70 V
